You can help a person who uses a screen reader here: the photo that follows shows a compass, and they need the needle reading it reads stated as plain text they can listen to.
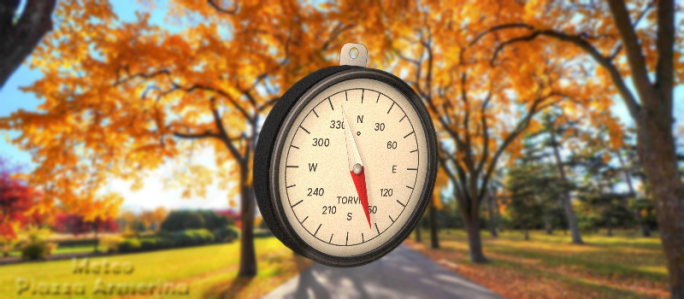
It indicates 157.5 °
